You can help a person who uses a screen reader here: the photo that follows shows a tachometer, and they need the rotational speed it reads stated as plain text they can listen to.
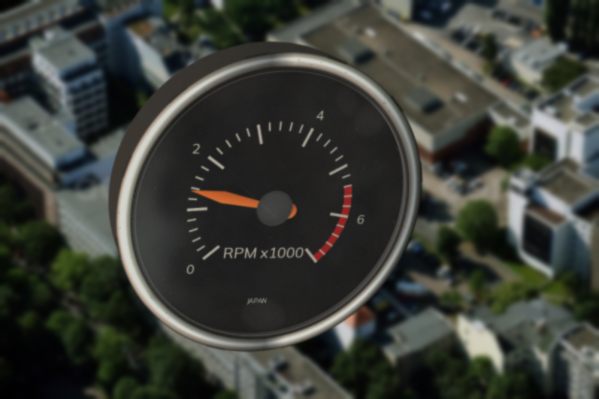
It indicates 1400 rpm
